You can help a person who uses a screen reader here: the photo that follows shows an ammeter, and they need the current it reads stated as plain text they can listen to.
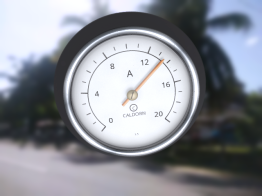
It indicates 13.5 A
